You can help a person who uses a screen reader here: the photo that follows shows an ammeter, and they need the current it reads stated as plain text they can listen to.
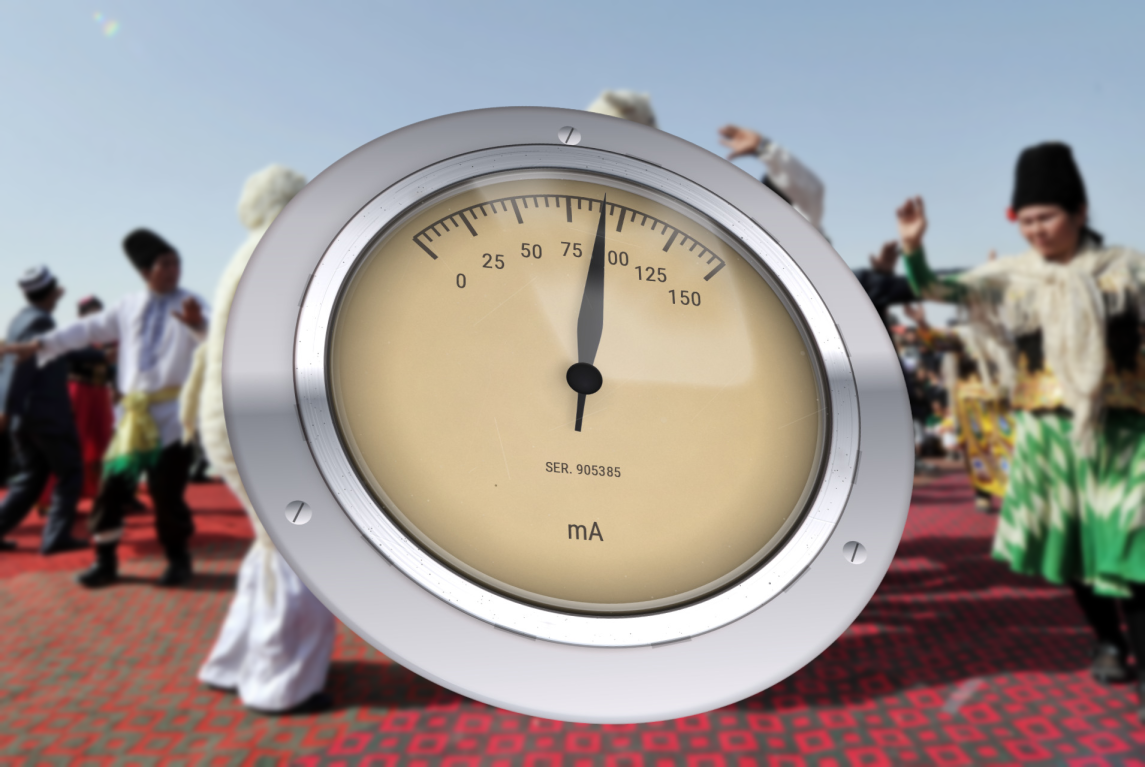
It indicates 90 mA
